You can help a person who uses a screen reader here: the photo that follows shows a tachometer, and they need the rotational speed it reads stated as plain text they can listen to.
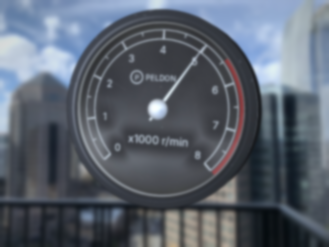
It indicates 5000 rpm
